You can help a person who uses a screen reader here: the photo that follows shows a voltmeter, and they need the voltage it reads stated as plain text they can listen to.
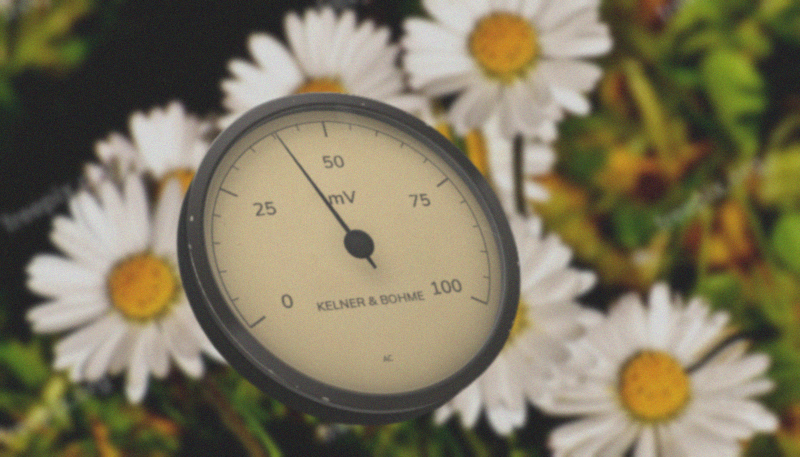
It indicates 40 mV
